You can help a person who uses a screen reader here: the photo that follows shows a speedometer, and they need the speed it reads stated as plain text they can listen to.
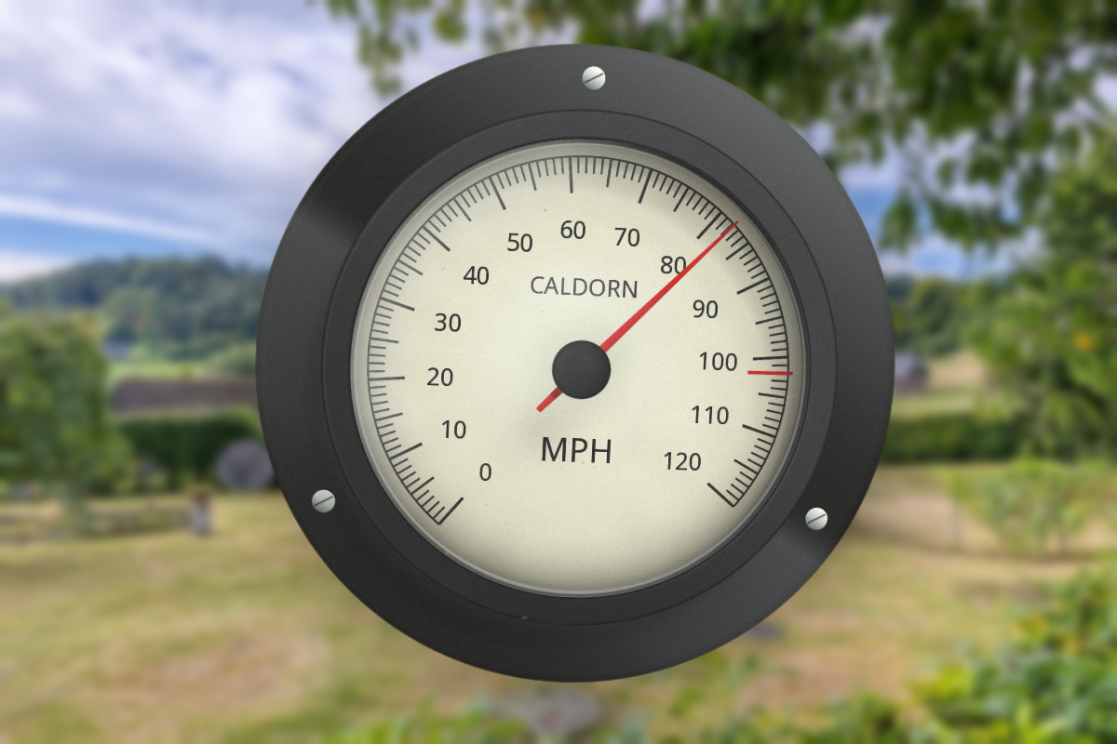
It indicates 82 mph
